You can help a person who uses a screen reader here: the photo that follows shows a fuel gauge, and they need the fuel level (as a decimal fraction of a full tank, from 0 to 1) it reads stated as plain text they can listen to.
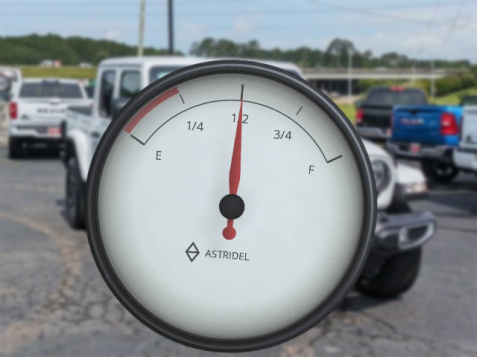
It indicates 0.5
